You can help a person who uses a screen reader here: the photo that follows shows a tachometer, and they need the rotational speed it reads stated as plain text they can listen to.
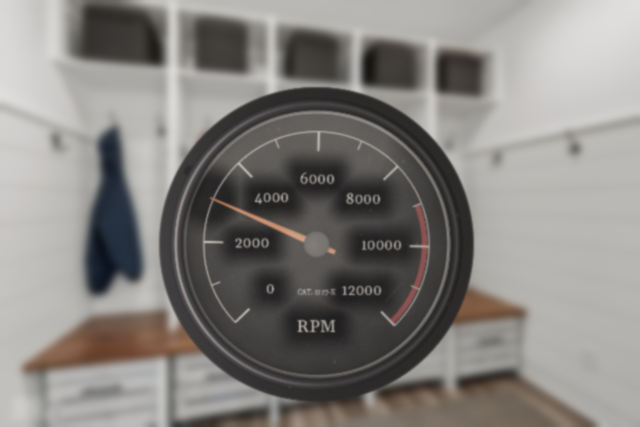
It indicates 3000 rpm
